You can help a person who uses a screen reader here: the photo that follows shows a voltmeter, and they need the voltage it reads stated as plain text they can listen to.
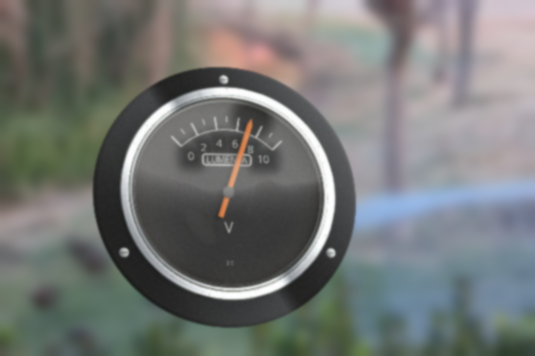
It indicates 7 V
